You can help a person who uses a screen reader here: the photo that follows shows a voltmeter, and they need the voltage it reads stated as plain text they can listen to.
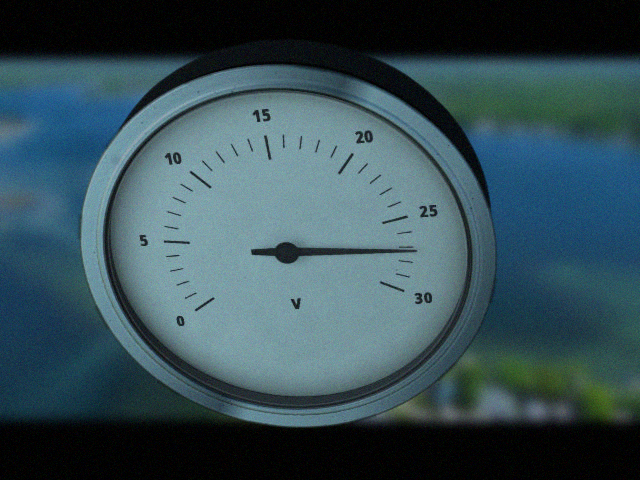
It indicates 27 V
